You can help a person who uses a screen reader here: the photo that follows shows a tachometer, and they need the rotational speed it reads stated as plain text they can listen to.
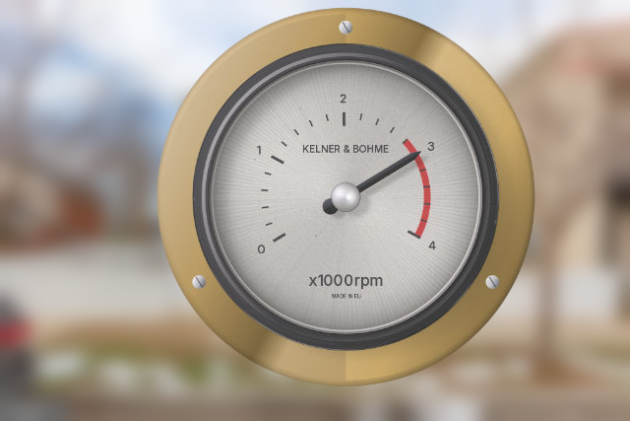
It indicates 3000 rpm
